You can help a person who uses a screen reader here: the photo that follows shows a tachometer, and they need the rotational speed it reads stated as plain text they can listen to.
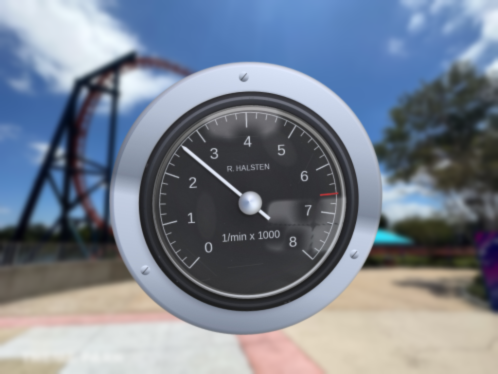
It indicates 2600 rpm
